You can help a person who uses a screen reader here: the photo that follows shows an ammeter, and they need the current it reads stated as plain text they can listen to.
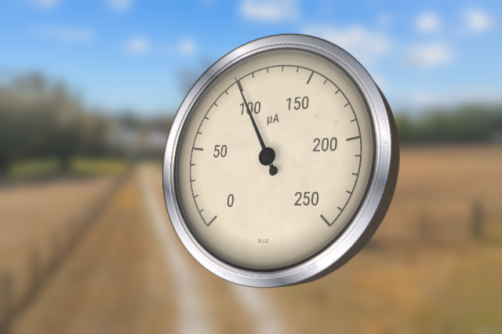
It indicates 100 µA
